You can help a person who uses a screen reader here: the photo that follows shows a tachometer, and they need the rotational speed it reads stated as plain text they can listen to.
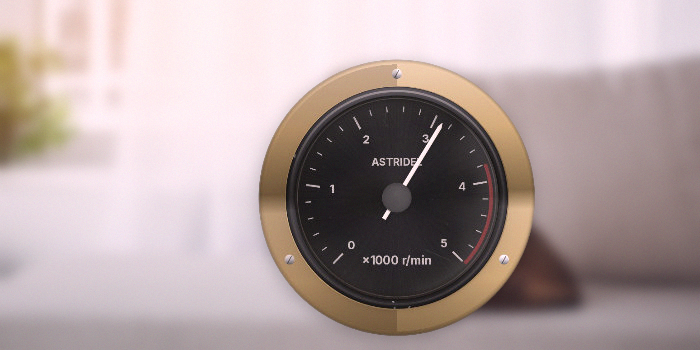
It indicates 3100 rpm
